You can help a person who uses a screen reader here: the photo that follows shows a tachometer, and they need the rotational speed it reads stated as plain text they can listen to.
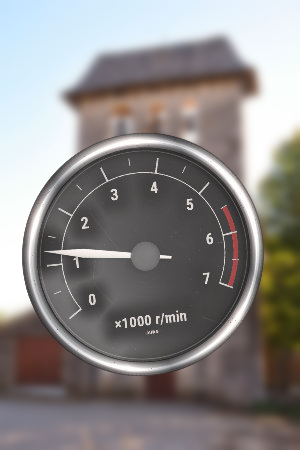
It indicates 1250 rpm
